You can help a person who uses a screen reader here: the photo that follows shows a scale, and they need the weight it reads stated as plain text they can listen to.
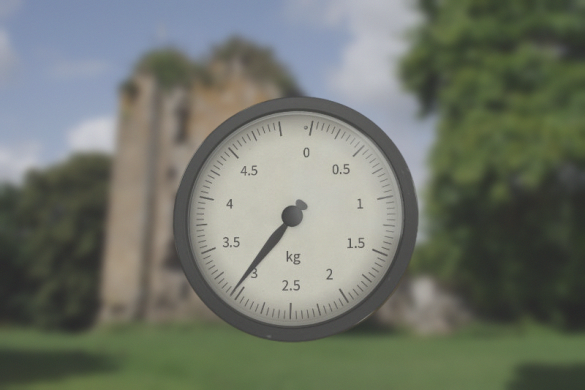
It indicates 3.05 kg
